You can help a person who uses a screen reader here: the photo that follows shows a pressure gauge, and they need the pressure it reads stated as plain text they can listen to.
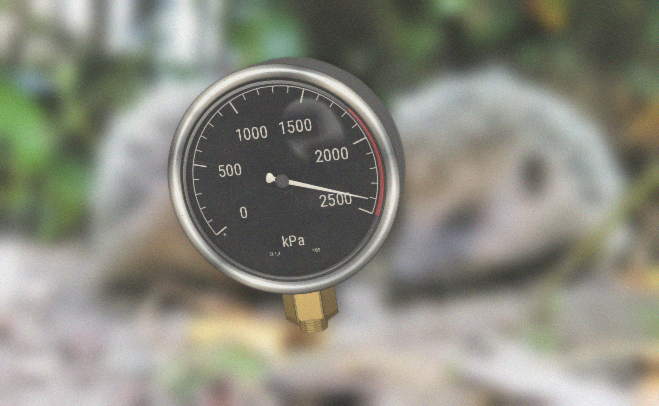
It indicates 2400 kPa
